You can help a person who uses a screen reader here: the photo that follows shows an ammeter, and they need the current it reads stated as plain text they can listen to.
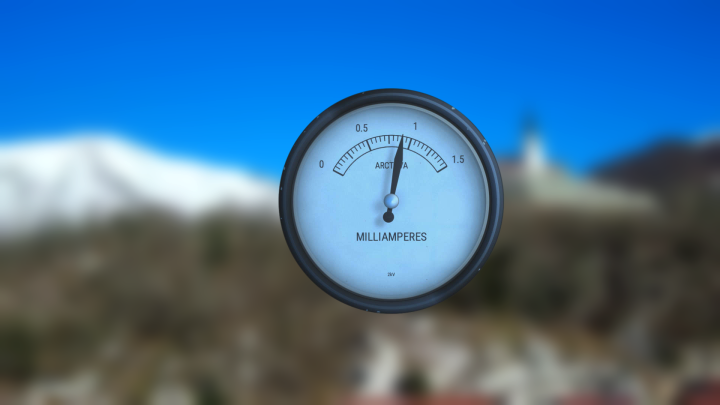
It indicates 0.9 mA
